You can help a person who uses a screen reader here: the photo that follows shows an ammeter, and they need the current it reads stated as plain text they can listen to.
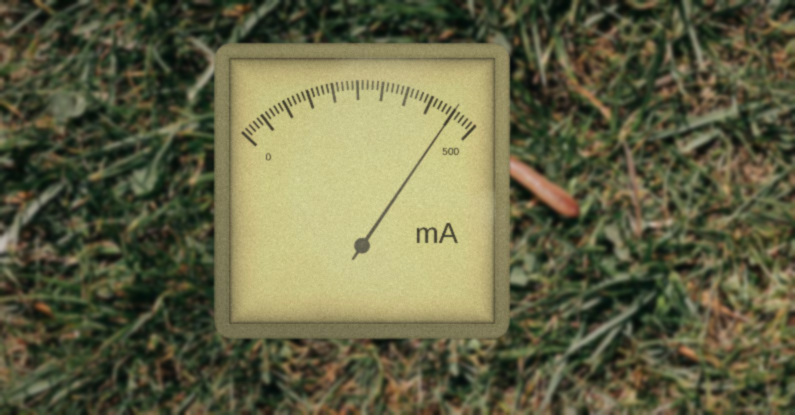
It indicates 450 mA
